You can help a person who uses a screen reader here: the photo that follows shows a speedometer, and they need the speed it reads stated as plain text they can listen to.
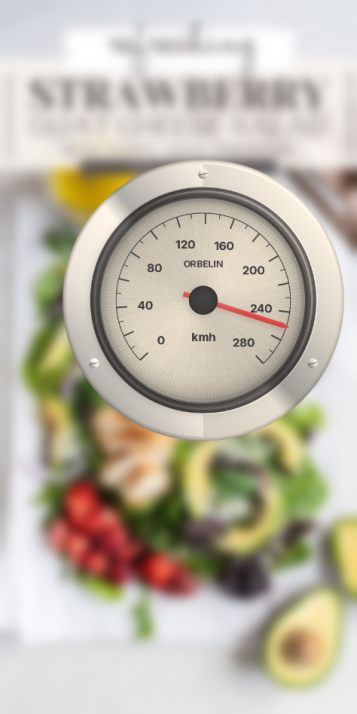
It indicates 250 km/h
